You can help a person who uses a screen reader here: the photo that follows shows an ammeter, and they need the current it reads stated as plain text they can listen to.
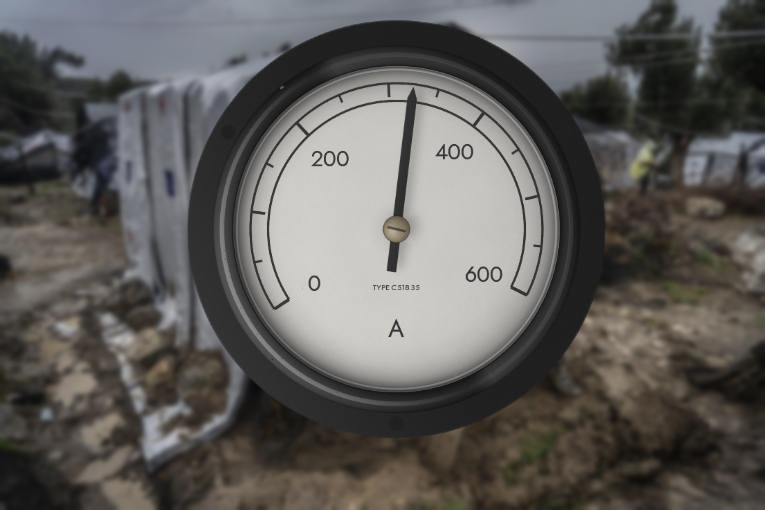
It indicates 325 A
